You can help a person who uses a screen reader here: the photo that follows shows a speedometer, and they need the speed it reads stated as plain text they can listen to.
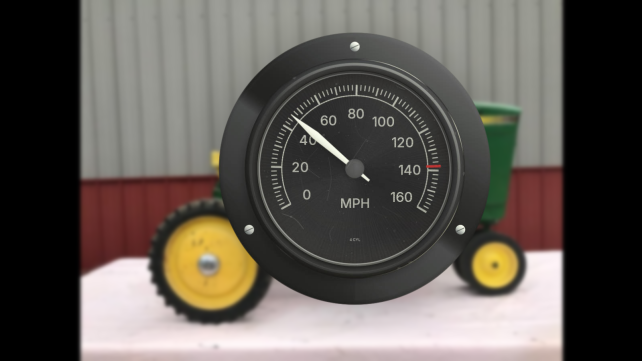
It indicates 46 mph
